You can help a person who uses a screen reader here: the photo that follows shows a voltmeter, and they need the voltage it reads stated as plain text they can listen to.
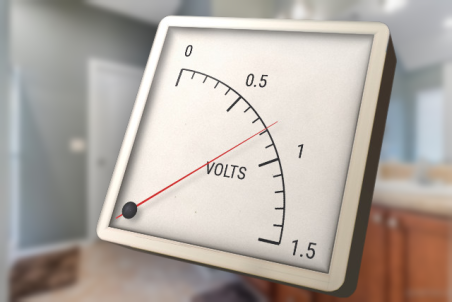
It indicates 0.8 V
